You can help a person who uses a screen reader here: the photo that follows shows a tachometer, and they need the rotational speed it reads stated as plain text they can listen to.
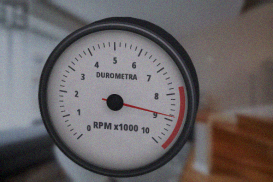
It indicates 8800 rpm
